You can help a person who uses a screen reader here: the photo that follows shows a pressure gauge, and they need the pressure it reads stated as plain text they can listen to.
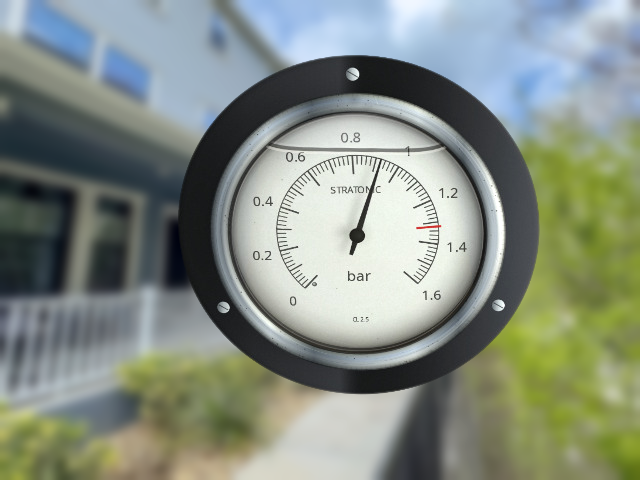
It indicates 0.92 bar
